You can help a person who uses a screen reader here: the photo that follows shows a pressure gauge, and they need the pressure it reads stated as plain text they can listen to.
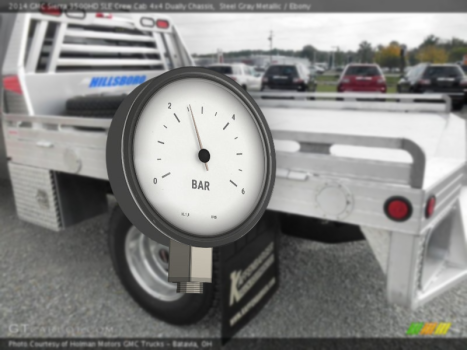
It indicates 2.5 bar
